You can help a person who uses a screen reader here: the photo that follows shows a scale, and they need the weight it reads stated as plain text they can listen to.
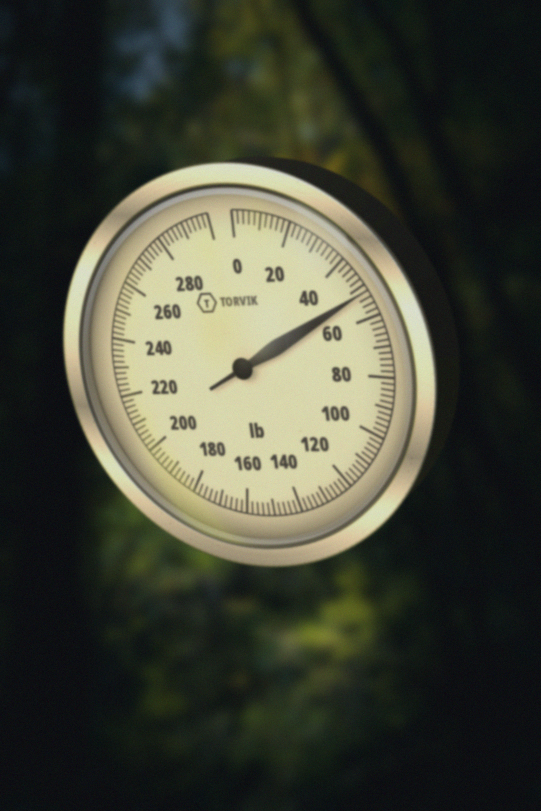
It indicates 52 lb
